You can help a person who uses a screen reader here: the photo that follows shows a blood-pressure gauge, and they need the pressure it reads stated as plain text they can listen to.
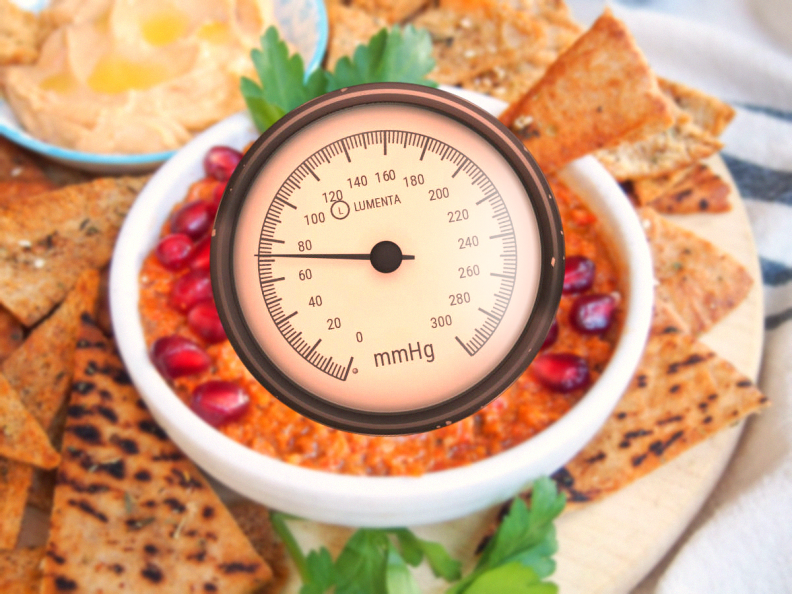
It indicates 72 mmHg
